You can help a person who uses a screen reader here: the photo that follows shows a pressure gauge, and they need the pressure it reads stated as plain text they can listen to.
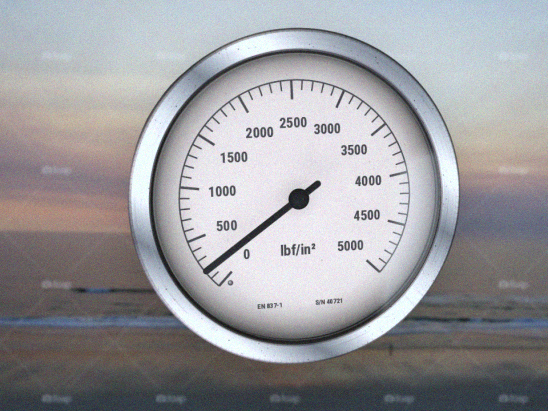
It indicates 200 psi
